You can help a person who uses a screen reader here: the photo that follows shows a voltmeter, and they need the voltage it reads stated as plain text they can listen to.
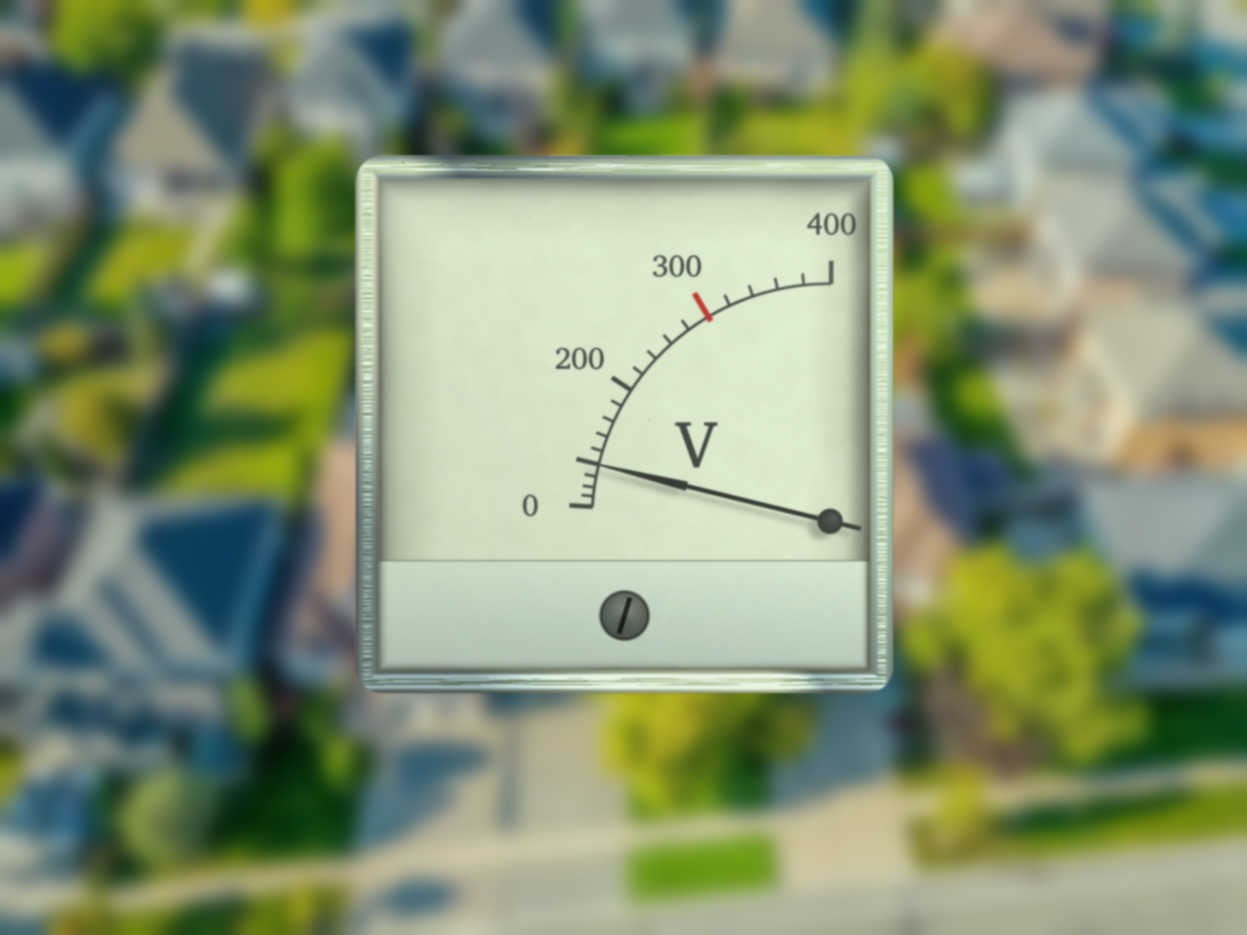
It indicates 100 V
